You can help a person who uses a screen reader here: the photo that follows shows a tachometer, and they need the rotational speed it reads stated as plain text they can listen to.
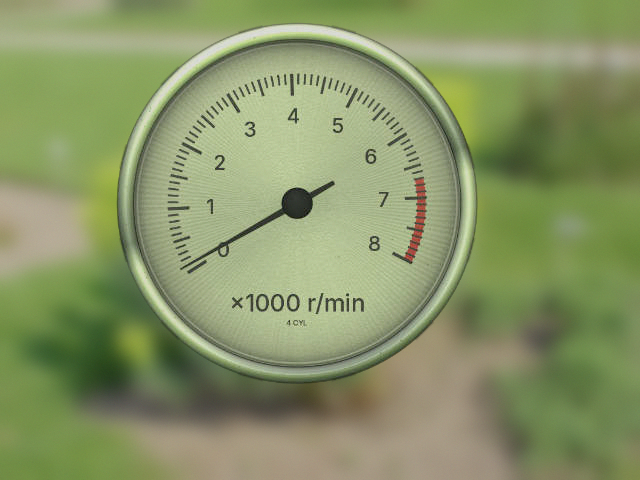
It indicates 100 rpm
